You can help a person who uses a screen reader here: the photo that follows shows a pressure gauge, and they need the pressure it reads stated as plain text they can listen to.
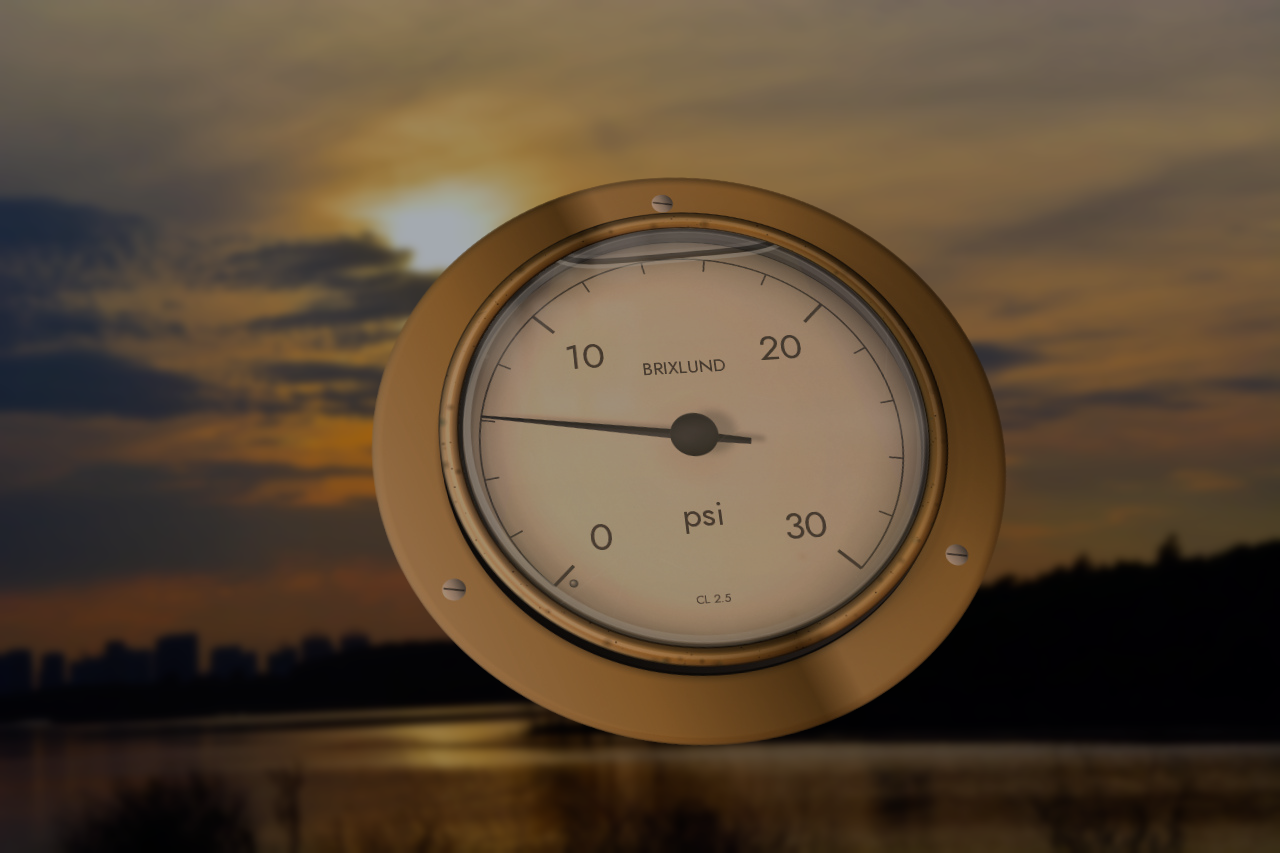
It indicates 6 psi
